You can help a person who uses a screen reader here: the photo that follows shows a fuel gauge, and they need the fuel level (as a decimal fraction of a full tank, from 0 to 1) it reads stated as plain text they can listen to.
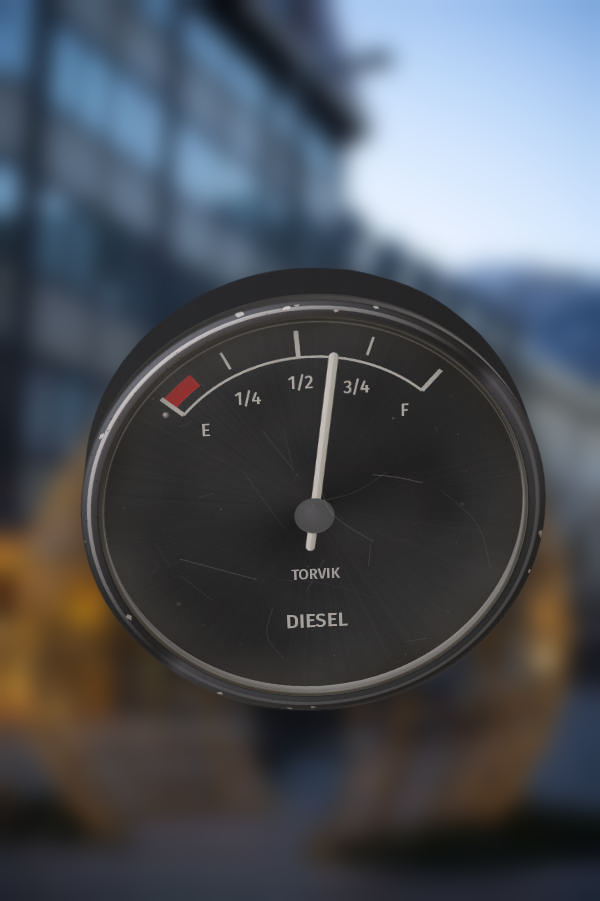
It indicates 0.625
